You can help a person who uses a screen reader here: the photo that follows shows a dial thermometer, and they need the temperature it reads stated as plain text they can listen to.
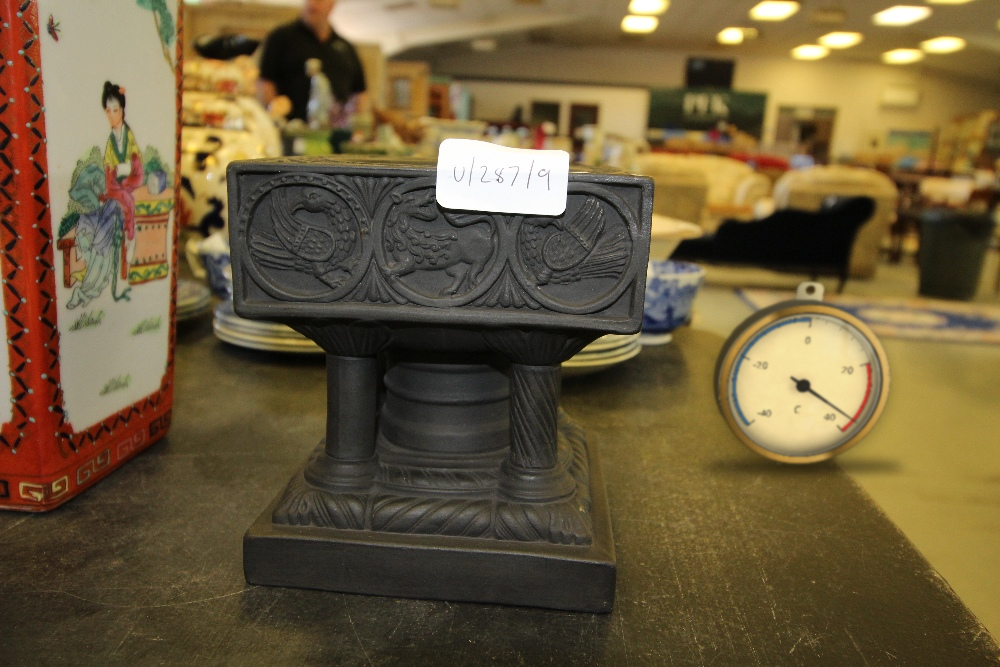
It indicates 36 °C
